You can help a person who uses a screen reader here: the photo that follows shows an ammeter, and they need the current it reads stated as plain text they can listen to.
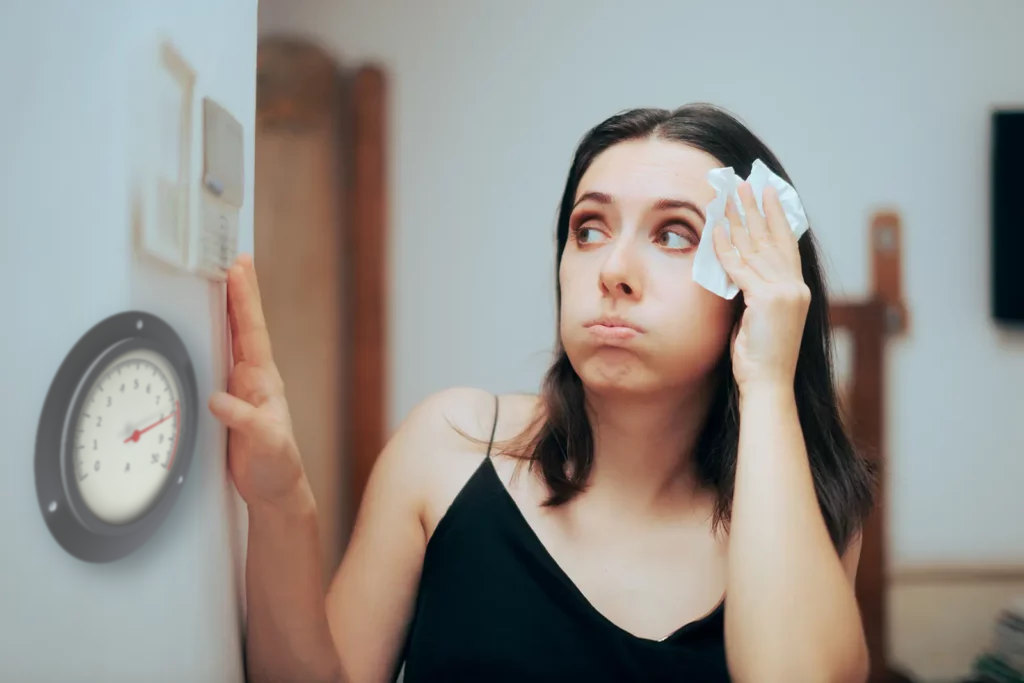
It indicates 8 A
